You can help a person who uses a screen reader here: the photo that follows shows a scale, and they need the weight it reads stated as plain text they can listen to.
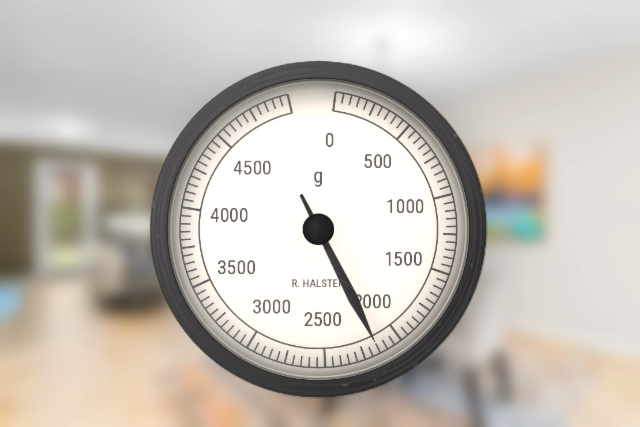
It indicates 2150 g
